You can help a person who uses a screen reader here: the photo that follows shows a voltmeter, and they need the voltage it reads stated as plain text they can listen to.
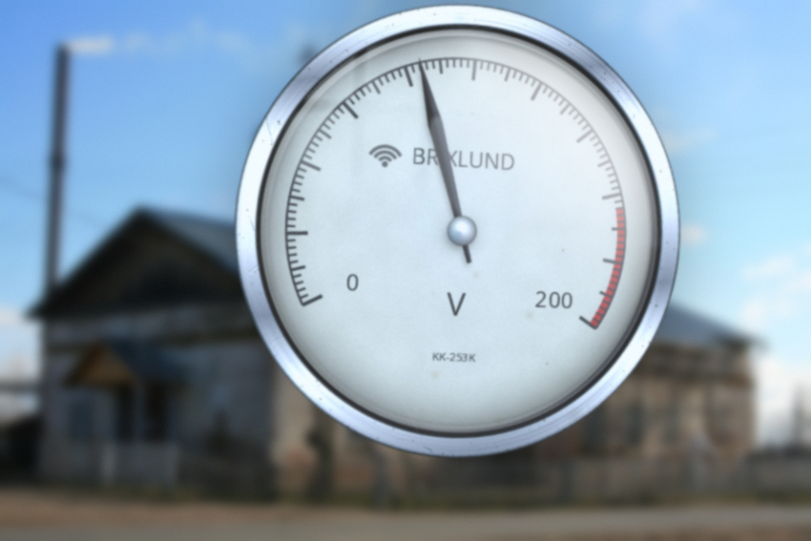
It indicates 84 V
